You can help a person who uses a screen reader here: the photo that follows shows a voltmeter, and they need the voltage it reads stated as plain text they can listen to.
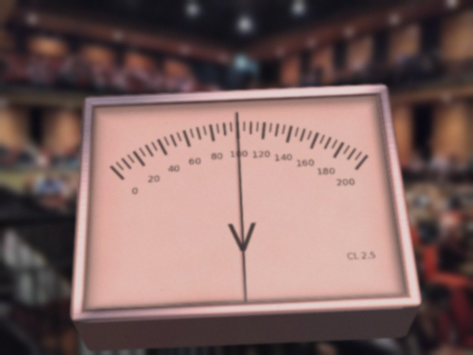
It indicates 100 V
